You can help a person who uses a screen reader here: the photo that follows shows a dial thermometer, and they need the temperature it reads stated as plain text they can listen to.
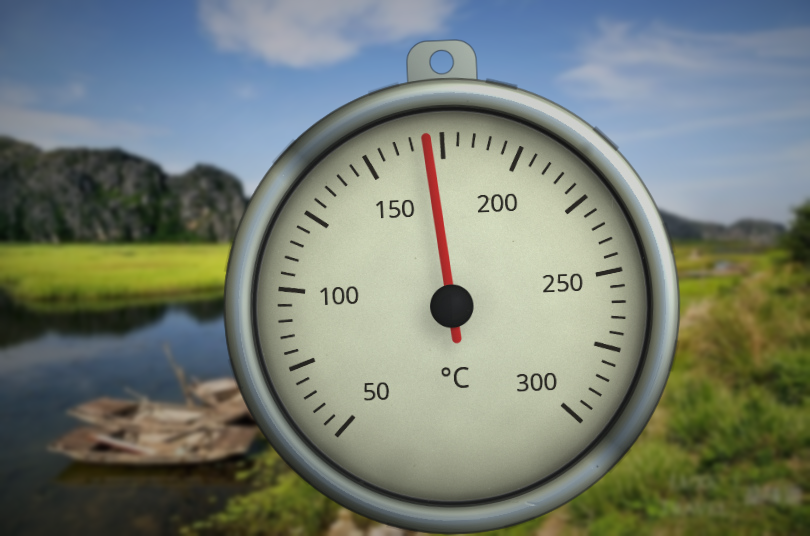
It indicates 170 °C
